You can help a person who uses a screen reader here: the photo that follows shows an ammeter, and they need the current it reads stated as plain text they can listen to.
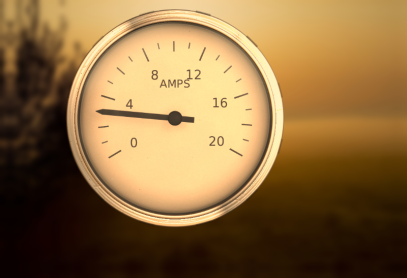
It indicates 3 A
